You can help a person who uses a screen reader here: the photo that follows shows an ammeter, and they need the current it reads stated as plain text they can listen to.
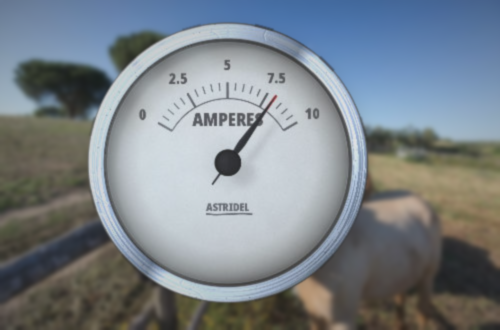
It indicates 8 A
